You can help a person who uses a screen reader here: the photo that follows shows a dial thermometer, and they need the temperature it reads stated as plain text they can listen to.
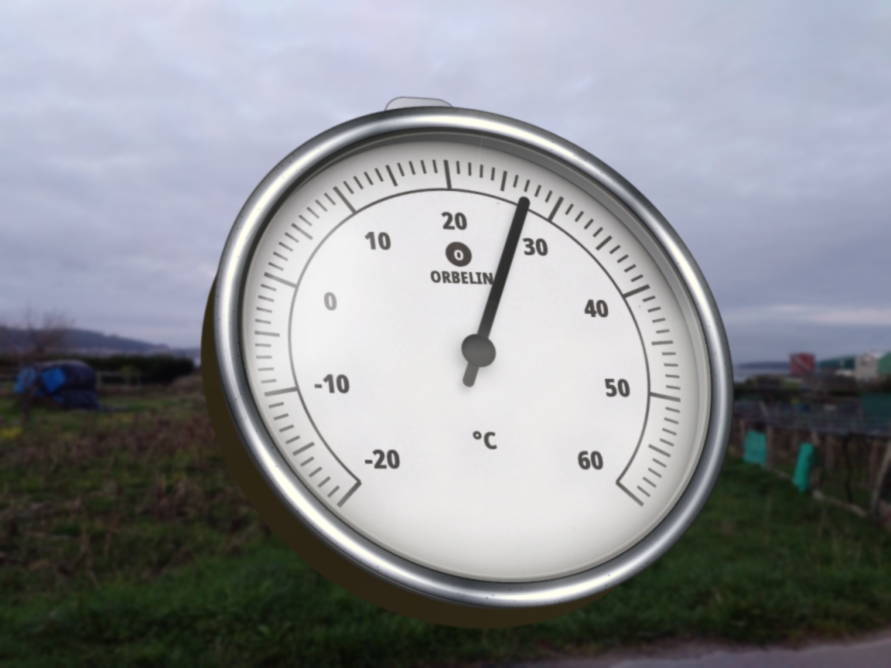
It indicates 27 °C
